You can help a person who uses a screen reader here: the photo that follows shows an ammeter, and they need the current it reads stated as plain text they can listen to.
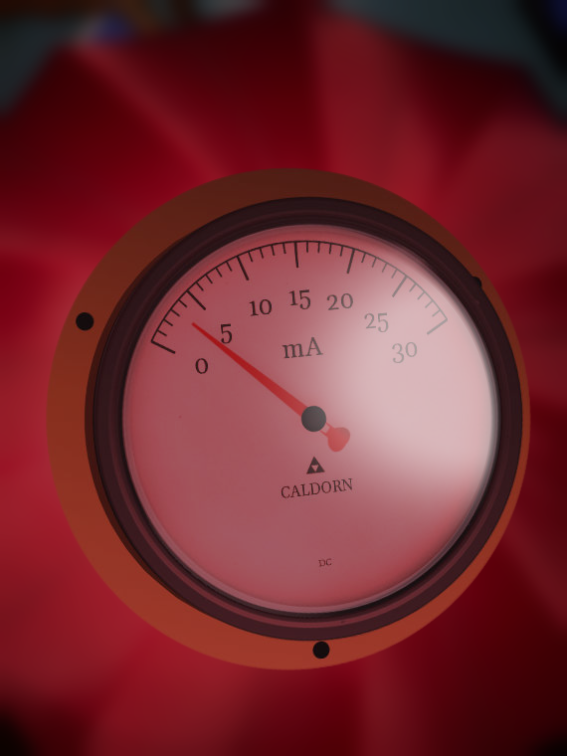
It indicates 3 mA
